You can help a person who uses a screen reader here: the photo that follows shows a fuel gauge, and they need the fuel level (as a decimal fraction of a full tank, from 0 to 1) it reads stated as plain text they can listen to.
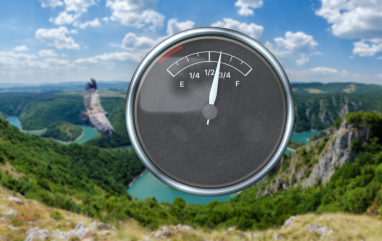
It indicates 0.625
